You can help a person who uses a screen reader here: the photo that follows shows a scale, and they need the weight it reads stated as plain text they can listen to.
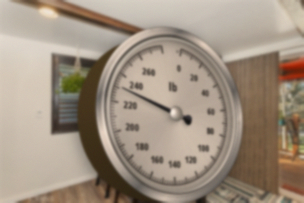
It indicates 230 lb
